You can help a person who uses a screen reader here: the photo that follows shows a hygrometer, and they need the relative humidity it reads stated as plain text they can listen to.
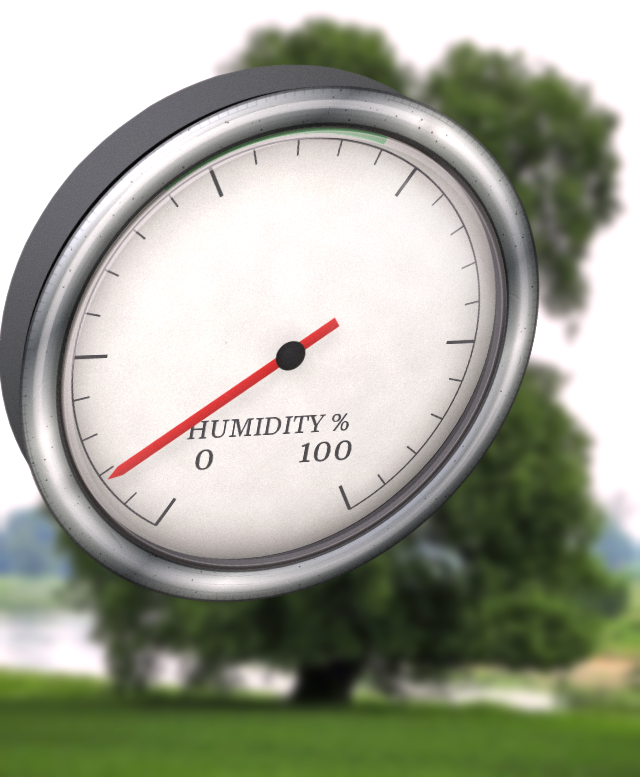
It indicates 8 %
